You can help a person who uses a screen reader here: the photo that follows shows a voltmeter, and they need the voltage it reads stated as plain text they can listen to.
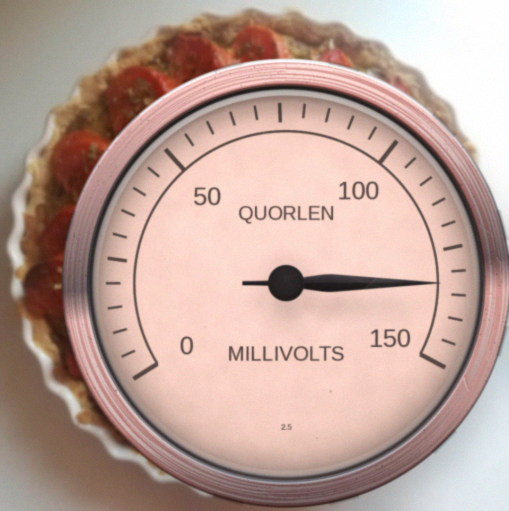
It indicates 132.5 mV
